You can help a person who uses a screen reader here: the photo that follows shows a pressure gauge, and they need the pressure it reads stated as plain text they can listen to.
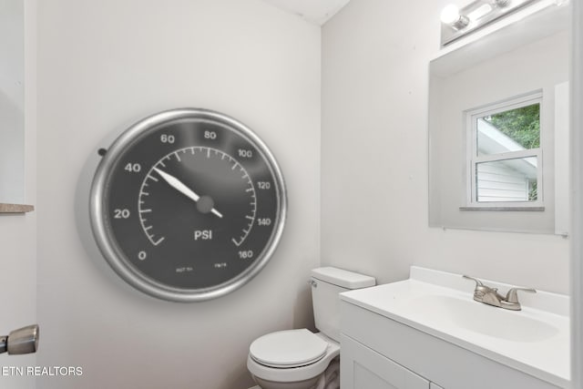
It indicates 45 psi
